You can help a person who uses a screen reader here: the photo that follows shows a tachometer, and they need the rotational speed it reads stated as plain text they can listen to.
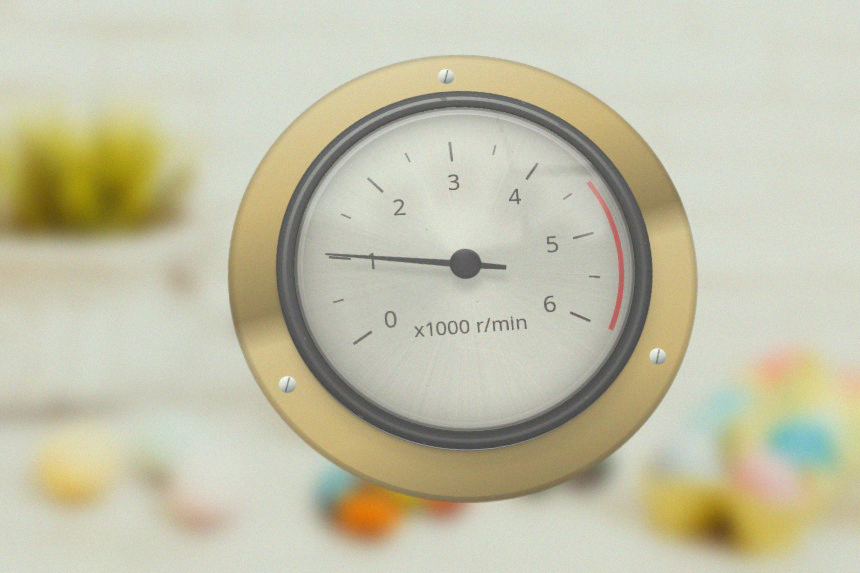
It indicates 1000 rpm
